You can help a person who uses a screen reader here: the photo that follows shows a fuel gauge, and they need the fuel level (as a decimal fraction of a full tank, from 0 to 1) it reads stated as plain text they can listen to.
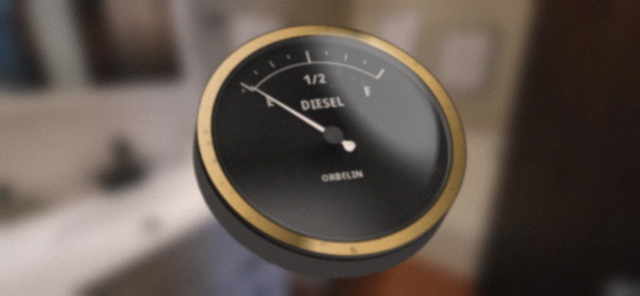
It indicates 0
